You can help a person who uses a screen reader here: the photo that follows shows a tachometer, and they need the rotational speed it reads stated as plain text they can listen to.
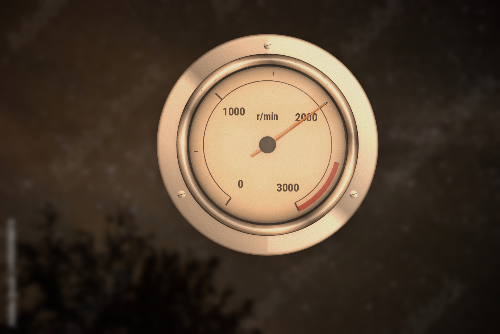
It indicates 2000 rpm
